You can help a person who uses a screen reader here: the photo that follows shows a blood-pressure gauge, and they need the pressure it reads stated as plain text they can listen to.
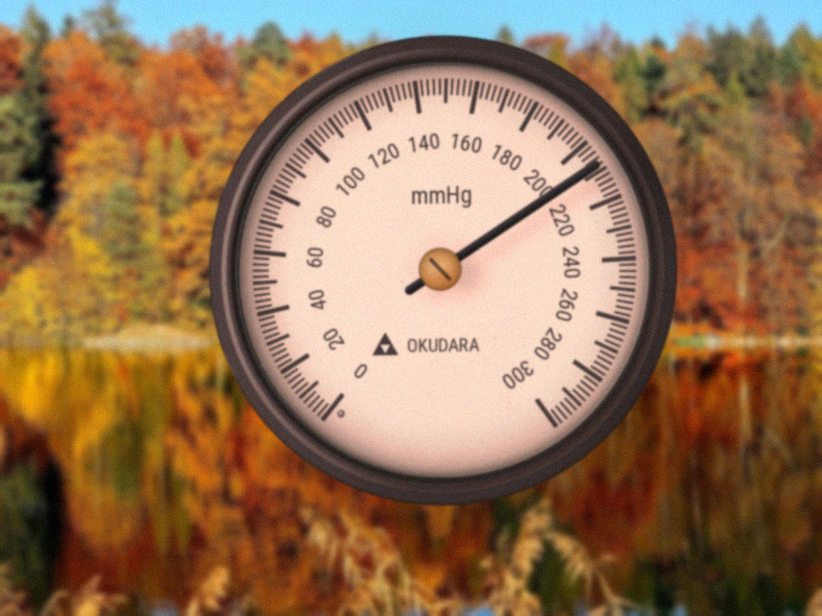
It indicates 208 mmHg
